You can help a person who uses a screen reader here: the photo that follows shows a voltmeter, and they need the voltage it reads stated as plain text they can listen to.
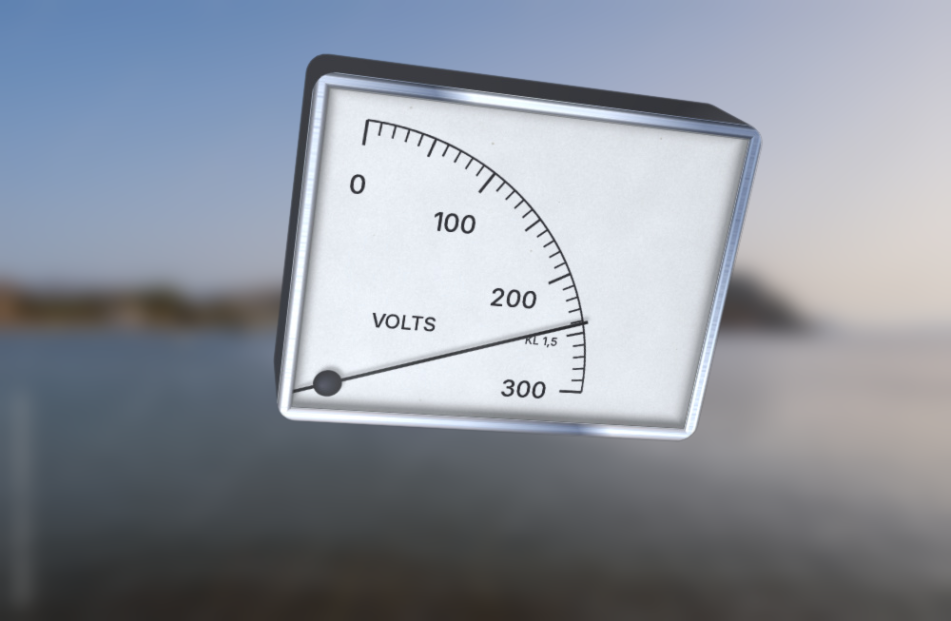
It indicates 240 V
